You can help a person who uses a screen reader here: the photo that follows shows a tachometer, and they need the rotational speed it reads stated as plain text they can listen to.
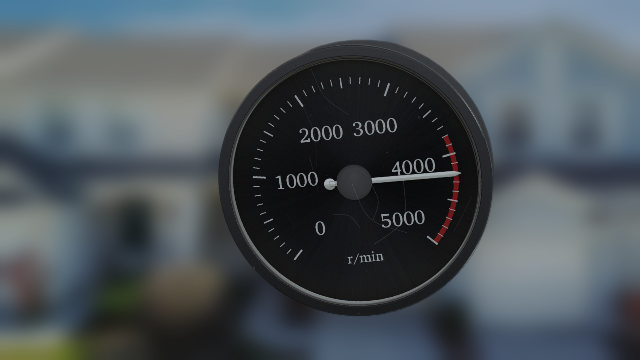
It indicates 4200 rpm
